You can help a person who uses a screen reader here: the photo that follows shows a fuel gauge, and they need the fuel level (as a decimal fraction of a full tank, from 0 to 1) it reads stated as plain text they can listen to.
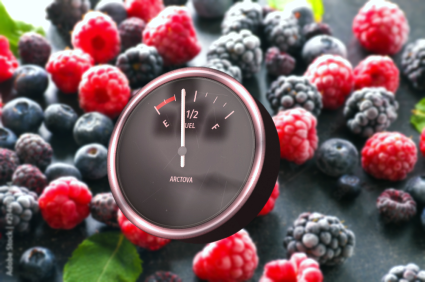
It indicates 0.375
